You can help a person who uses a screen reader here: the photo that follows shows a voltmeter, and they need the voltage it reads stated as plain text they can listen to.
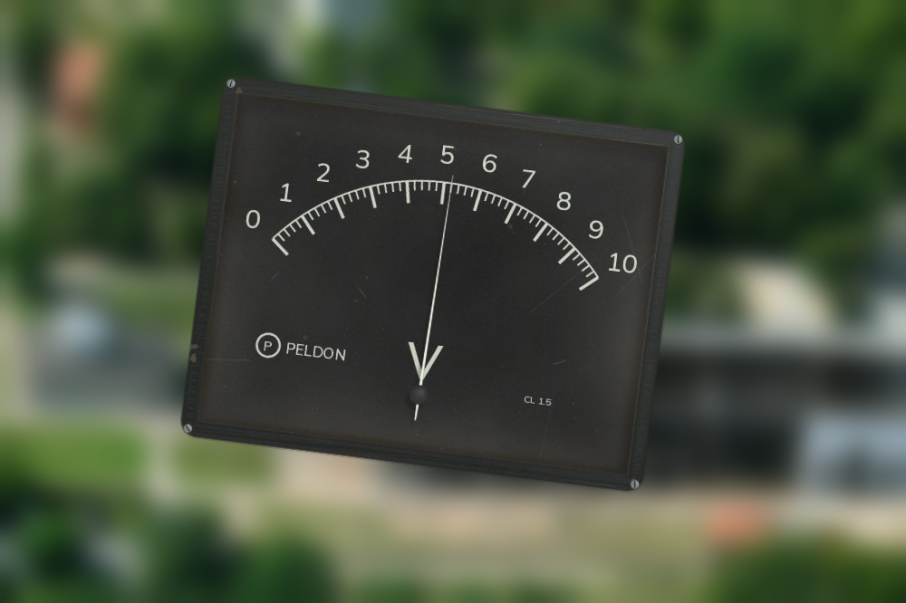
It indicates 5.2 V
